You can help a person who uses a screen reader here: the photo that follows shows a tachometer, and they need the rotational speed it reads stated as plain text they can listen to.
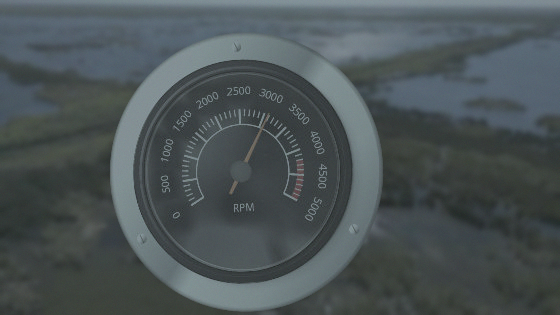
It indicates 3100 rpm
